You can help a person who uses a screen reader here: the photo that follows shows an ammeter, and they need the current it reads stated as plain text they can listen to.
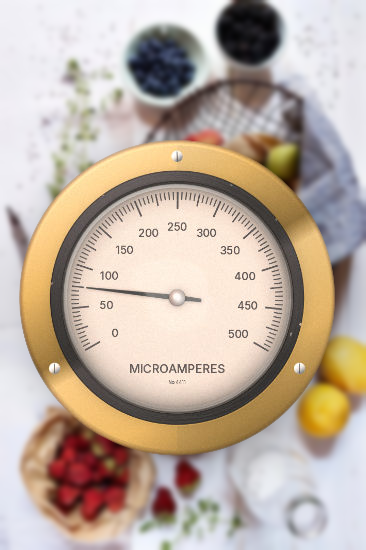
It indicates 75 µA
